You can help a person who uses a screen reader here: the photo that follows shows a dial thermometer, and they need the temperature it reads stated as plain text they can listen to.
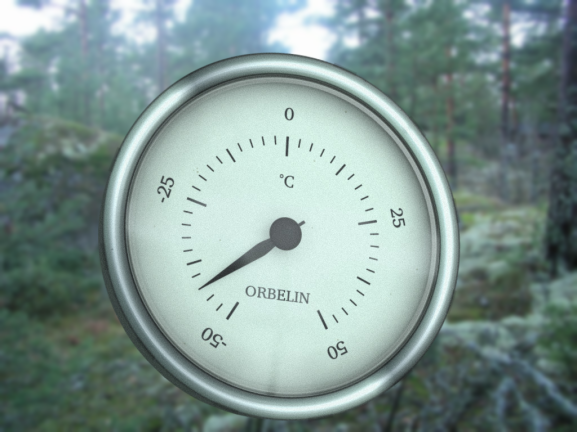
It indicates -42.5 °C
